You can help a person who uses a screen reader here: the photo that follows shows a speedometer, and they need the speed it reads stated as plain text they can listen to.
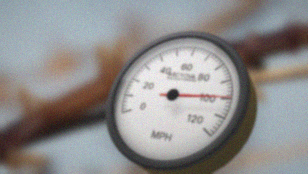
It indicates 100 mph
